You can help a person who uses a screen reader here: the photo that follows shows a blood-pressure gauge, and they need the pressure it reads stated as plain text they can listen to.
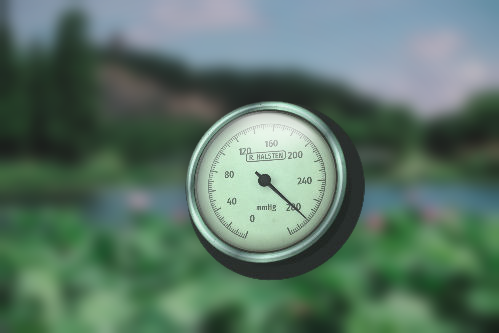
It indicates 280 mmHg
